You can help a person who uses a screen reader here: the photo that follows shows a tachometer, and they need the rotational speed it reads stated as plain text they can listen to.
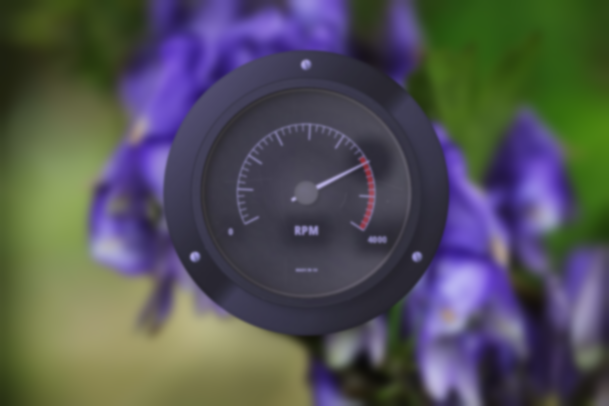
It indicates 3000 rpm
